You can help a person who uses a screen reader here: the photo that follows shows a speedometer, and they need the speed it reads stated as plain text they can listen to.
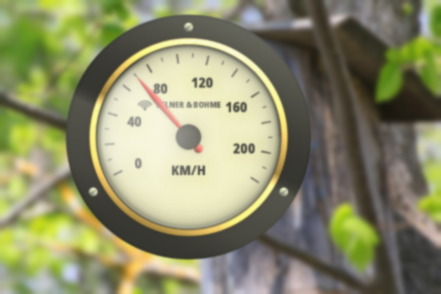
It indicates 70 km/h
